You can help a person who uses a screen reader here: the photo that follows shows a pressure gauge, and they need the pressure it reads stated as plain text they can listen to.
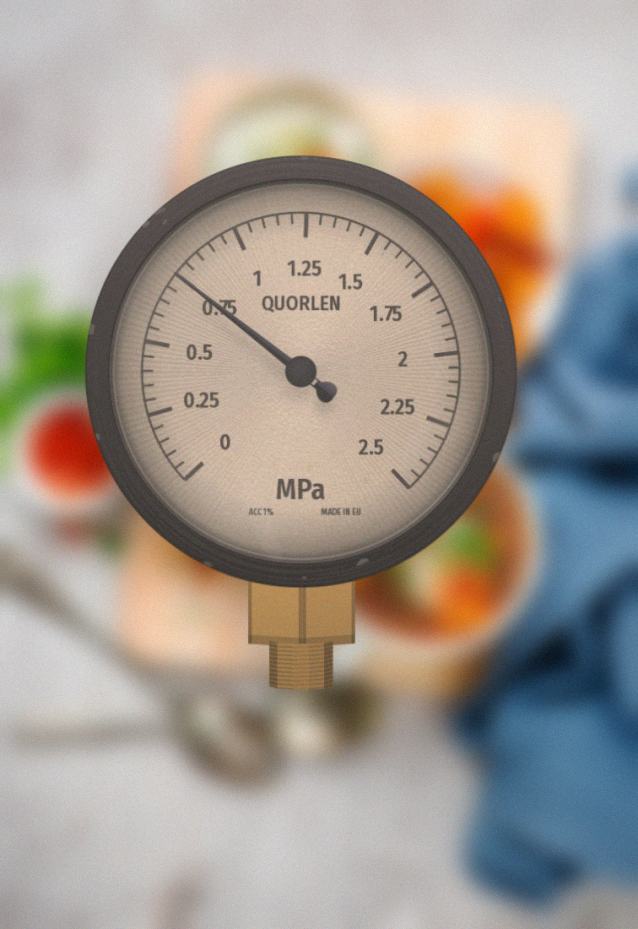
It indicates 0.75 MPa
